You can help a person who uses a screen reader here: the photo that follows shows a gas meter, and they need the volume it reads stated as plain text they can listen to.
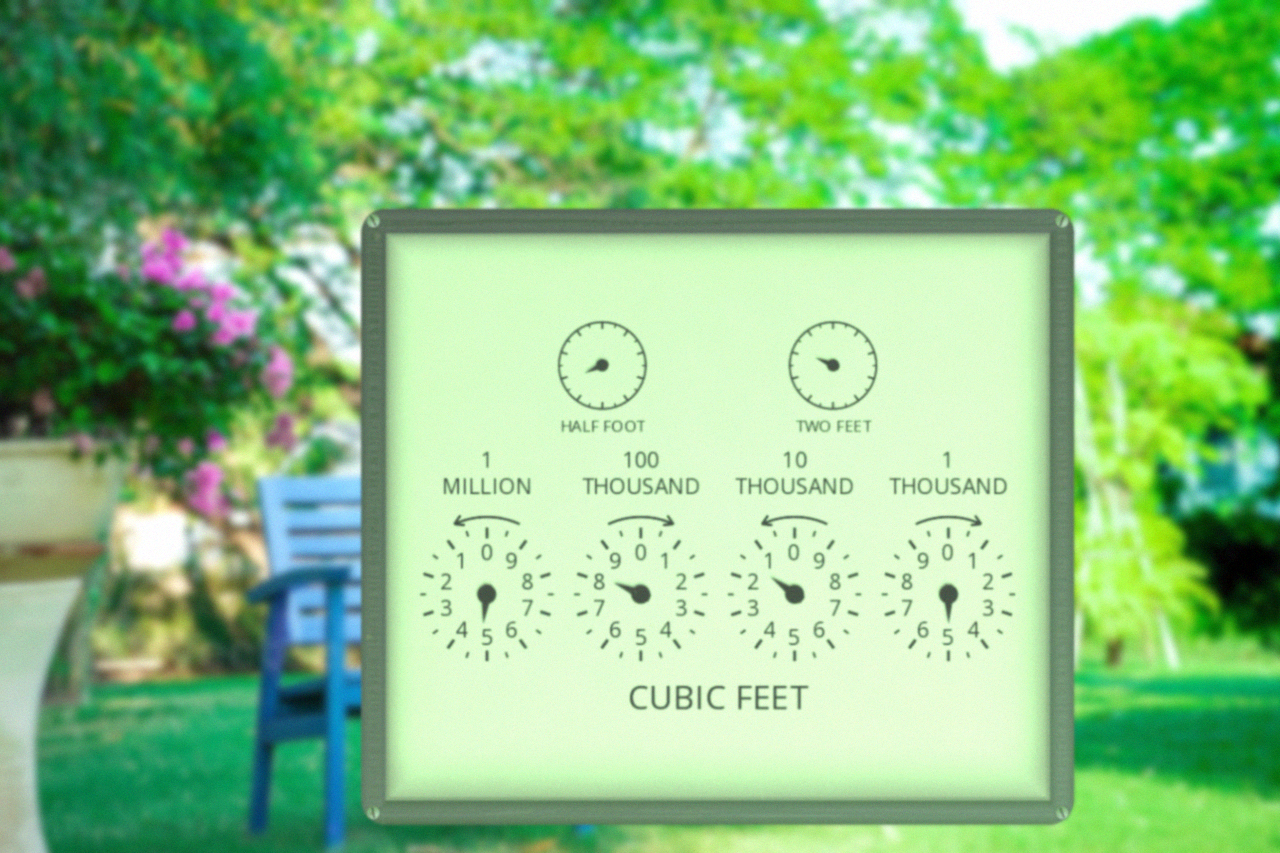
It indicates 481500 ft³
